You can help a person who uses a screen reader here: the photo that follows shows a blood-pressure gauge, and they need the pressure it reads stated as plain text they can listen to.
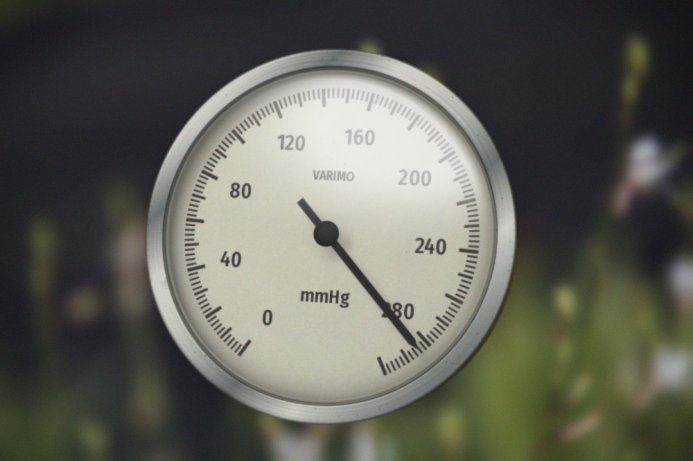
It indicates 284 mmHg
